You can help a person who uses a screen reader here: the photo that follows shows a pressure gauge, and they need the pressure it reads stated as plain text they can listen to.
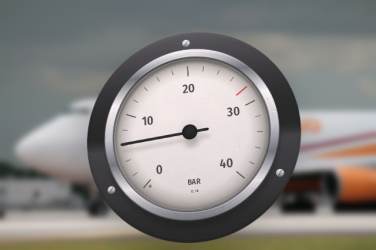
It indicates 6 bar
